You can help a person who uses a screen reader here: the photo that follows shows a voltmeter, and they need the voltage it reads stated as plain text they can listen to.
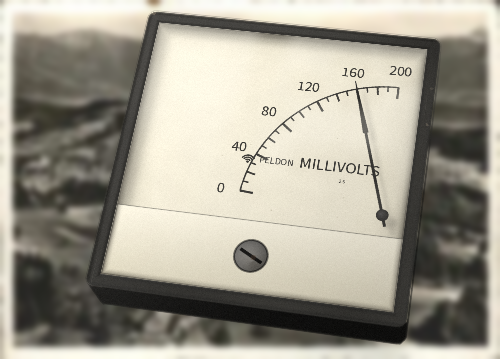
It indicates 160 mV
